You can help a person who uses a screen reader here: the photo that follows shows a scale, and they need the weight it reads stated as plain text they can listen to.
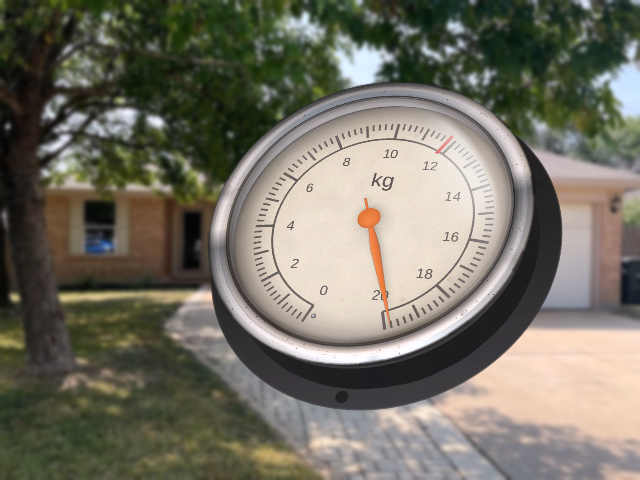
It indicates 19.8 kg
